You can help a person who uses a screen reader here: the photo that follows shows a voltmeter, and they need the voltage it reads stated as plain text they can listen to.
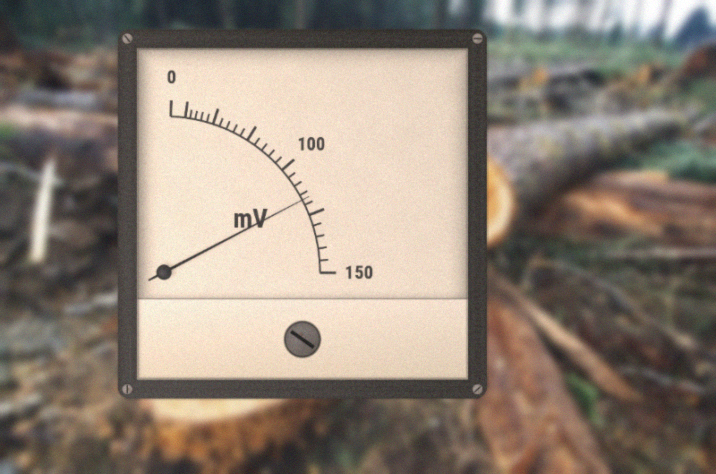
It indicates 117.5 mV
